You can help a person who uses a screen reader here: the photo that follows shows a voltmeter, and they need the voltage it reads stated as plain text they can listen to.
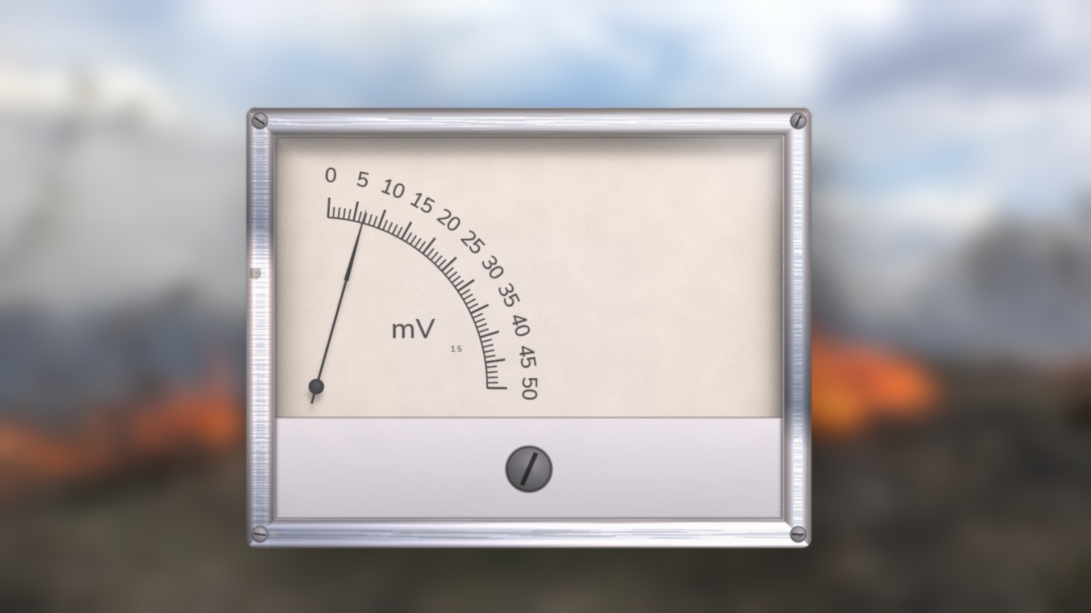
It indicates 7 mV
